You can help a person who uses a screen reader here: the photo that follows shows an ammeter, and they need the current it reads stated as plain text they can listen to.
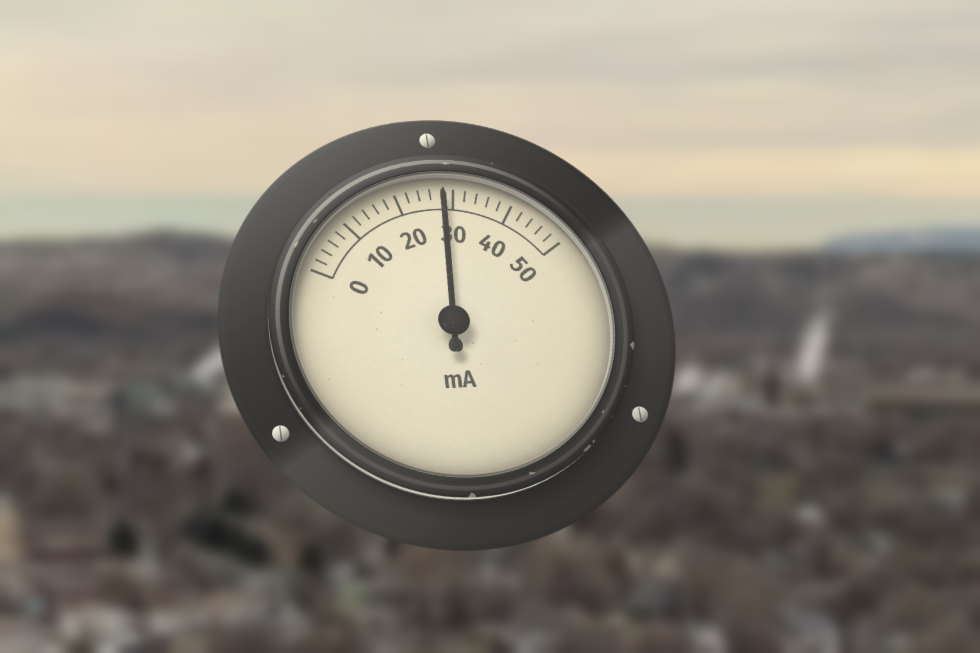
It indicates 28 mA
